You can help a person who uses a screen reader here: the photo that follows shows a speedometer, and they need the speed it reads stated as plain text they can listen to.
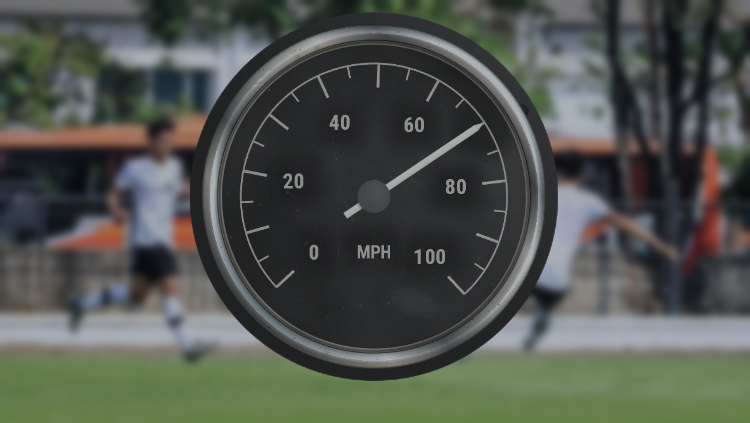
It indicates 70 mph
